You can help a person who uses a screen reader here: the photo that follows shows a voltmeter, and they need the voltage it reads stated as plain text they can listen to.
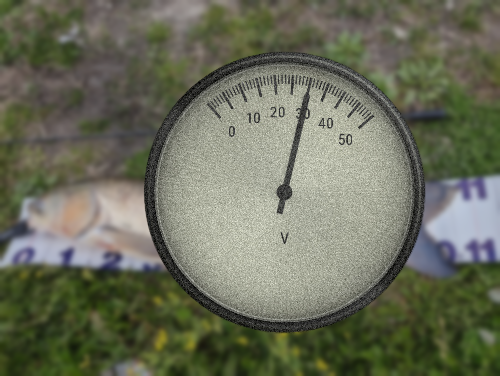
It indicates 30 V
